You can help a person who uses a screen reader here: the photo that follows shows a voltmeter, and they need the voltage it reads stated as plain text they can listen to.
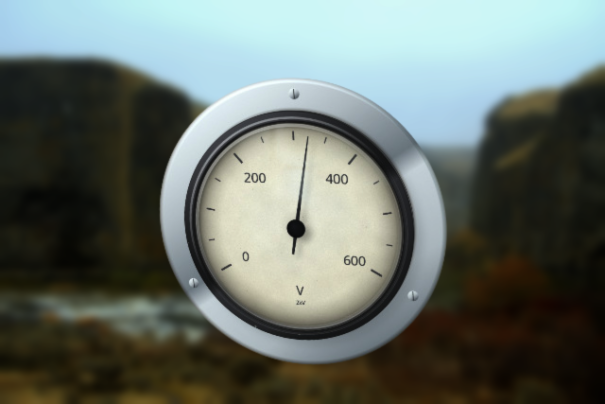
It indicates 325 V
